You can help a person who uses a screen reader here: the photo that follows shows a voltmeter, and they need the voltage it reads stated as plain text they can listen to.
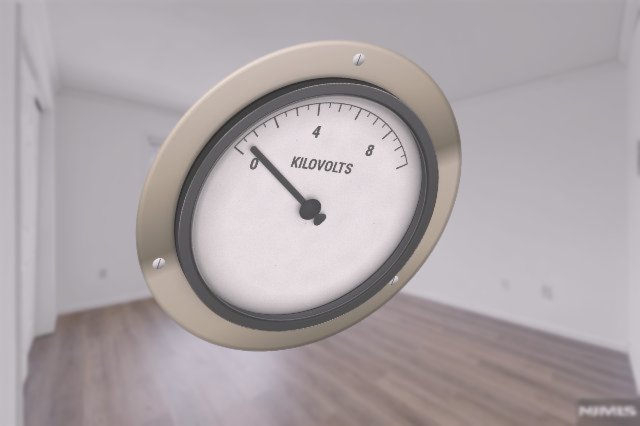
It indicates 0.5 kV
